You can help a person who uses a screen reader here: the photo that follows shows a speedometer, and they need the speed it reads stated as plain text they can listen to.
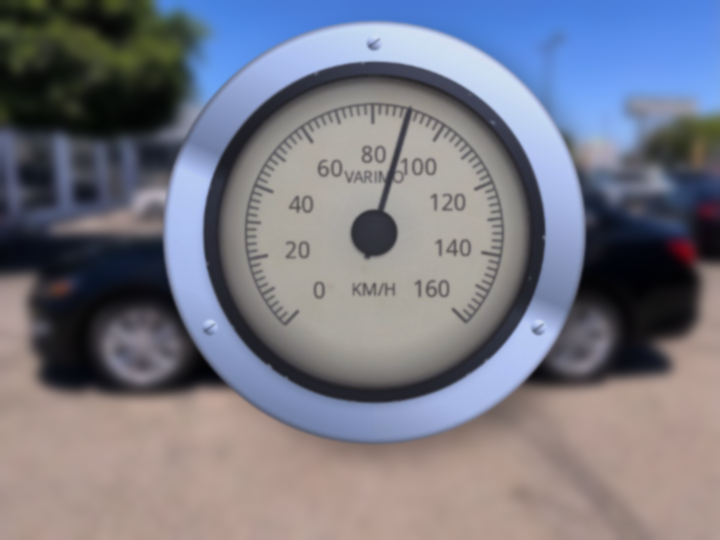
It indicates 90 km/h
